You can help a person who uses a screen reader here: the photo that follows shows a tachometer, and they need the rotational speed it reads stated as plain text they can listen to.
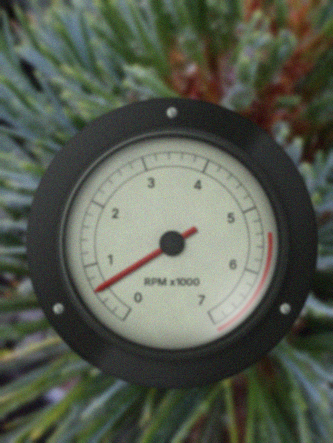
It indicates 600 rpm
